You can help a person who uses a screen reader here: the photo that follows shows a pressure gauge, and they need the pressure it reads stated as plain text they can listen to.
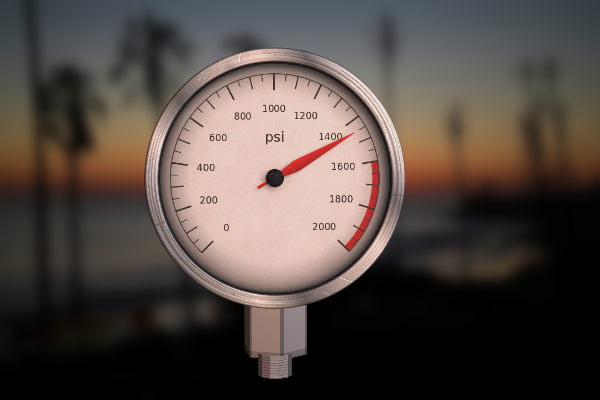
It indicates 1450 psi
